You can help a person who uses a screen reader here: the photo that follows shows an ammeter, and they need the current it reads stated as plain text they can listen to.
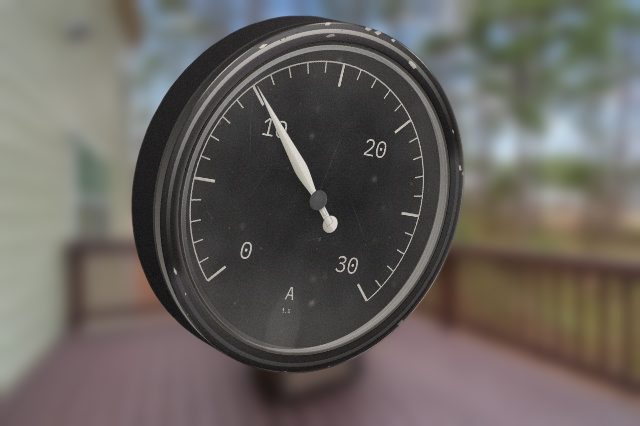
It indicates 10 A
